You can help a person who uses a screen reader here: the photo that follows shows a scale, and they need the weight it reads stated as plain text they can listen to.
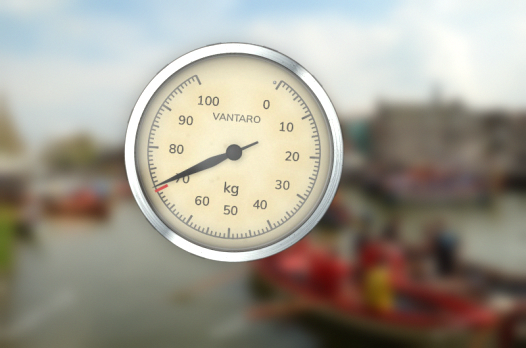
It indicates 71 kg
